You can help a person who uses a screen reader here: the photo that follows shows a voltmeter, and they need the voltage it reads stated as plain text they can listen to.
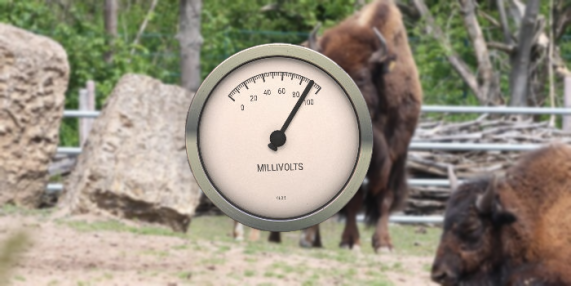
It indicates 90 mV
